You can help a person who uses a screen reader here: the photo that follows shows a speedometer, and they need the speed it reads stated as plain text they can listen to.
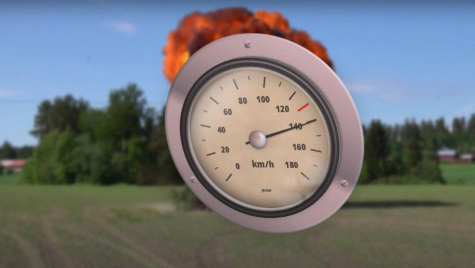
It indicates 140 km/h
